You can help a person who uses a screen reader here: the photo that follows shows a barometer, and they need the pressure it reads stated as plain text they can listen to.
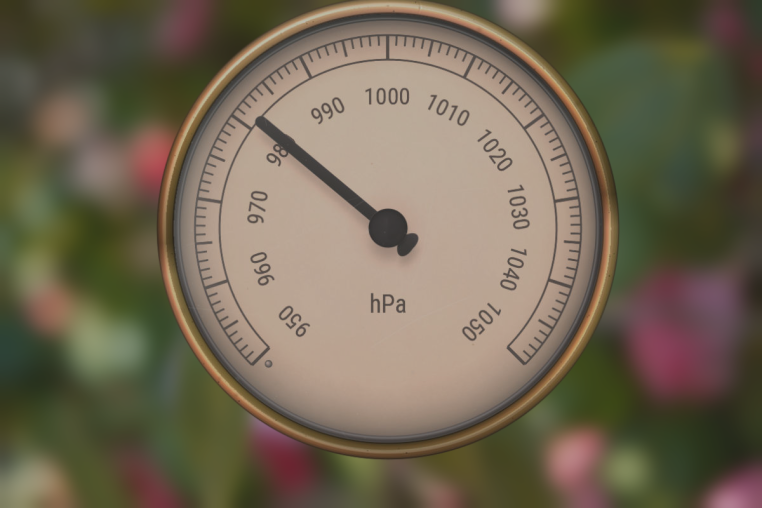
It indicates 981.5 hPa
